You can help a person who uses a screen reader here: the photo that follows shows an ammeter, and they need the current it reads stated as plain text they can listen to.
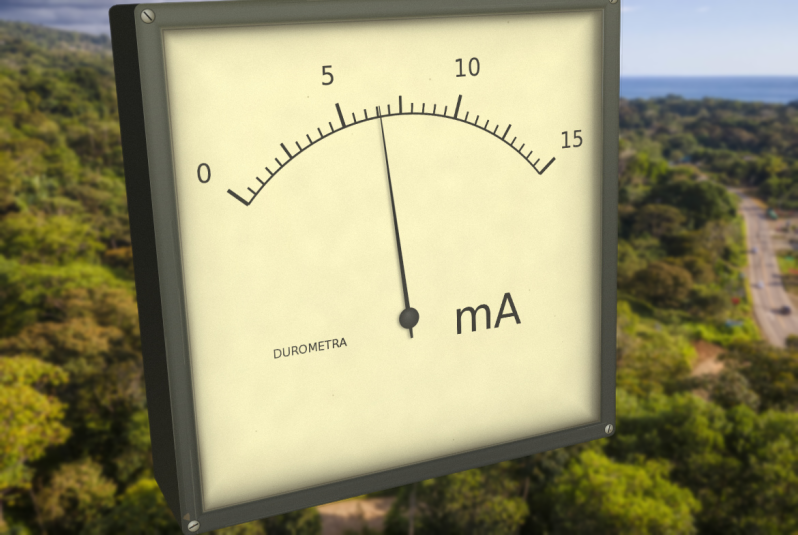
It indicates 6.5 mA
